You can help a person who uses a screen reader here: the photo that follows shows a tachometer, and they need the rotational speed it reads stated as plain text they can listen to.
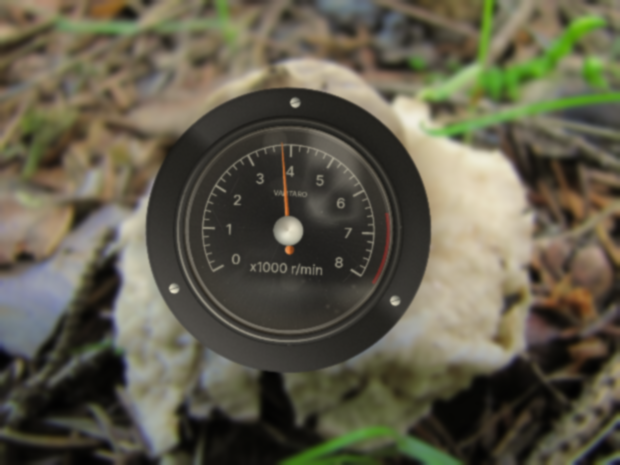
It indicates 3800 rpm
